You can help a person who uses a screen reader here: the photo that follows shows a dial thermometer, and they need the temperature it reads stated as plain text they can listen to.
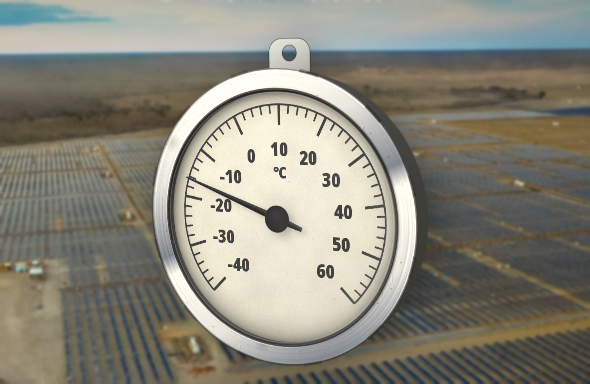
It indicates -16 °C
